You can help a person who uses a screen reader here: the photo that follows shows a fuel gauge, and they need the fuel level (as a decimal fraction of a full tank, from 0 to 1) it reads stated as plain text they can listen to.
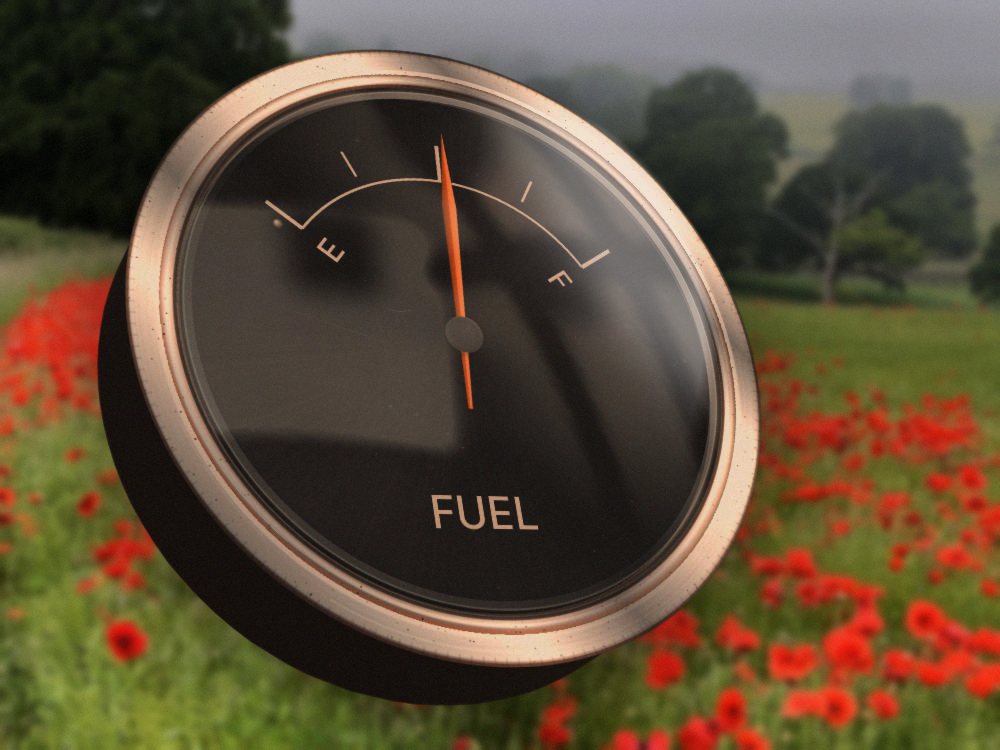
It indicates 0.5
